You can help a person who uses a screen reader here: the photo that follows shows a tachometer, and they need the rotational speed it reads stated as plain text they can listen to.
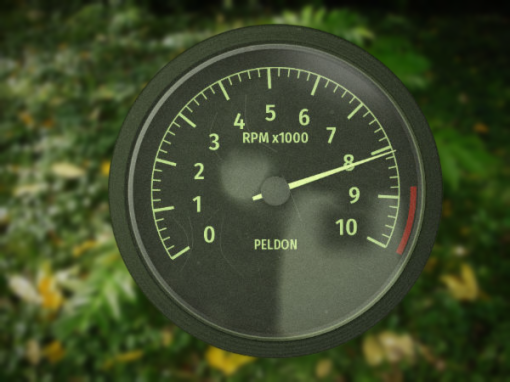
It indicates 8100 rpm
